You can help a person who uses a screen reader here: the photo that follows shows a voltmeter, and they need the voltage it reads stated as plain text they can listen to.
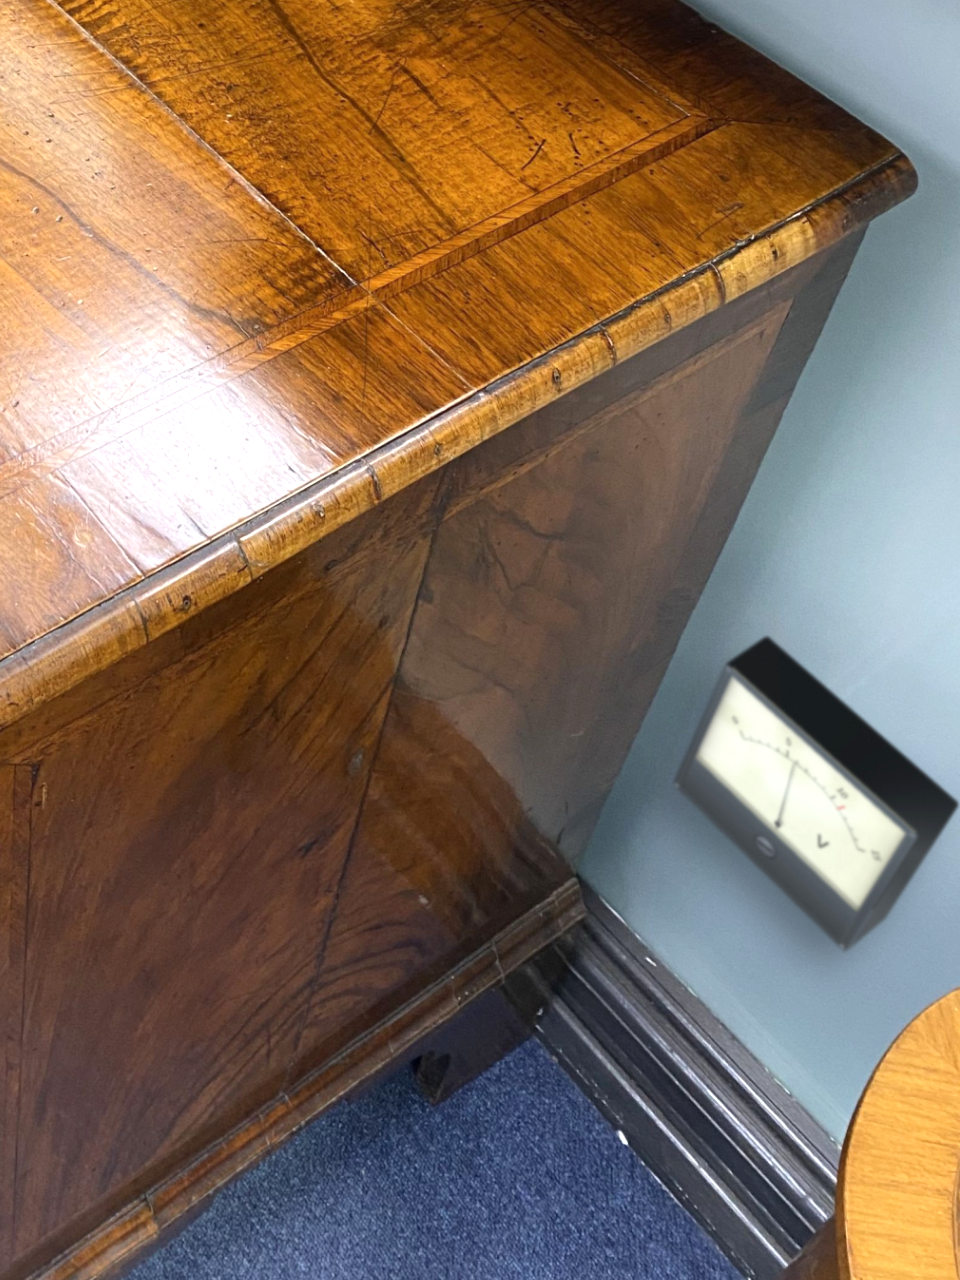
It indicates 6 V
